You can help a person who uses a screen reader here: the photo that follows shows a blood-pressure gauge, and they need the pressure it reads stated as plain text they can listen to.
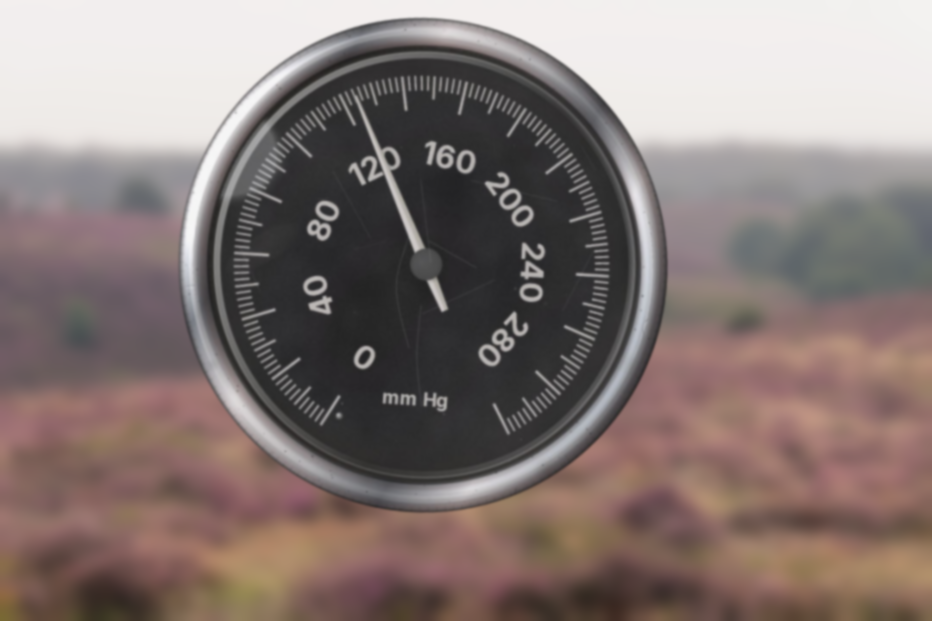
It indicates 124 mmHg
